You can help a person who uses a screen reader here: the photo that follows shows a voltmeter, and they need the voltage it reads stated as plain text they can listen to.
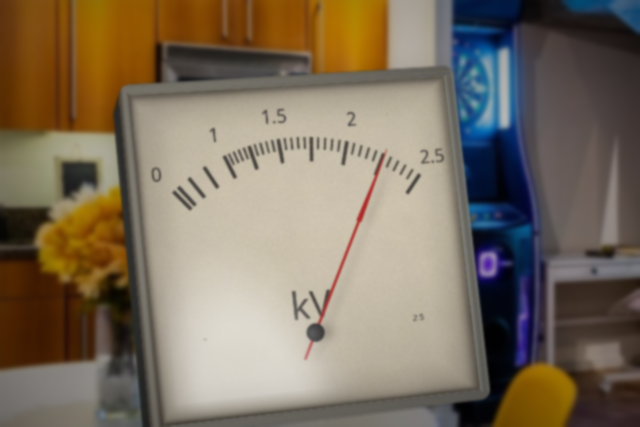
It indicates 2.25 kV
